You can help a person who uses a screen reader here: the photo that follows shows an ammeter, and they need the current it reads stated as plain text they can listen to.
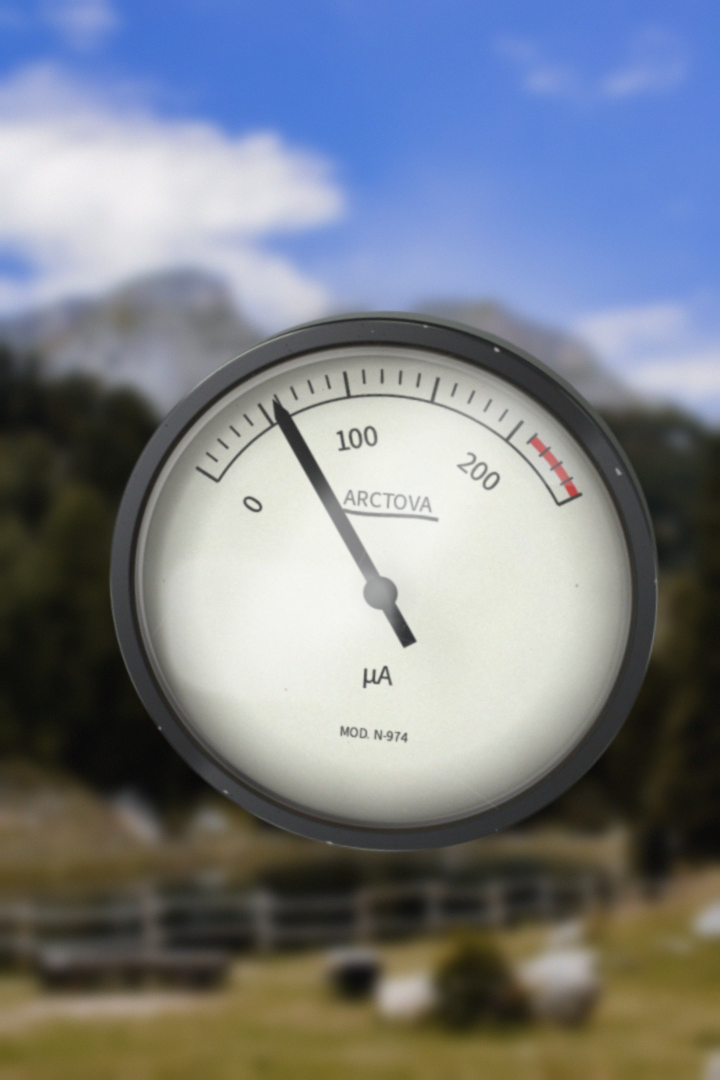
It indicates 60 µA
